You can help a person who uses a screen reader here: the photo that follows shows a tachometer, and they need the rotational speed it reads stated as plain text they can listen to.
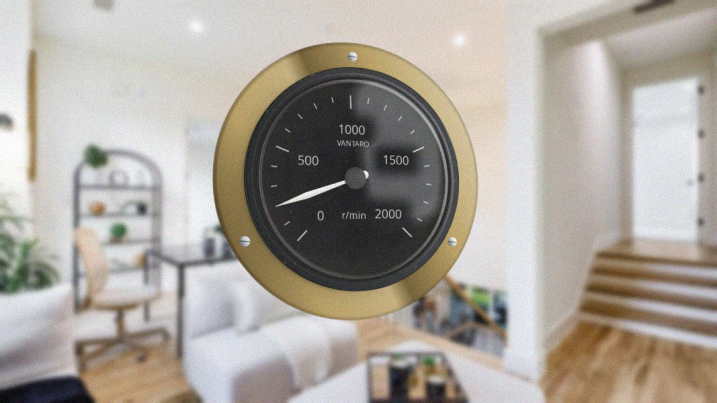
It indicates 200 rpm
